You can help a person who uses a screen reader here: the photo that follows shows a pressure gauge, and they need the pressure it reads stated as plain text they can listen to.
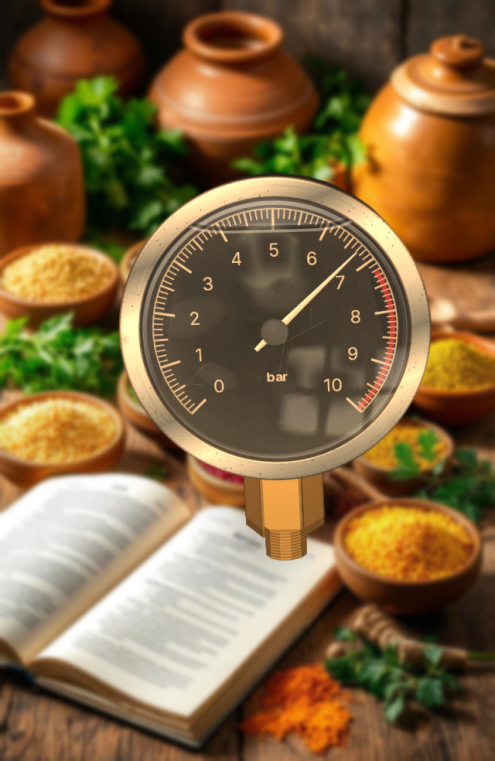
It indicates 6.7 bar
